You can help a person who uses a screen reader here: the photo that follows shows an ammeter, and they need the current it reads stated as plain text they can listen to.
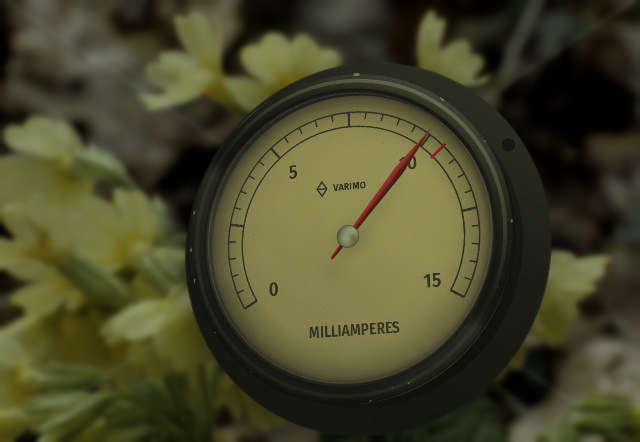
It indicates 10 mA
